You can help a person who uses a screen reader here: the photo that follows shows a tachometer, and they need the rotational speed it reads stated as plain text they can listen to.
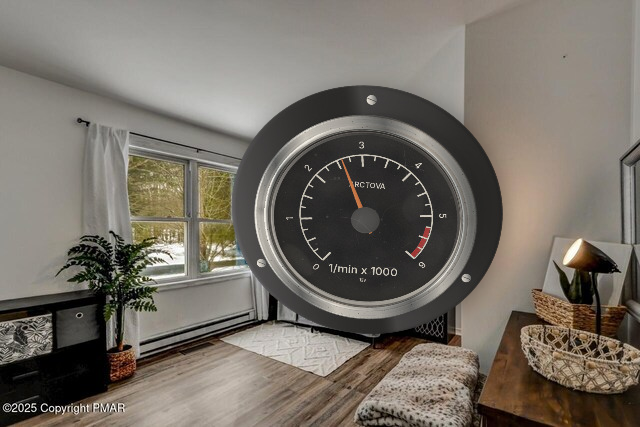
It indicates 2625 rpm
